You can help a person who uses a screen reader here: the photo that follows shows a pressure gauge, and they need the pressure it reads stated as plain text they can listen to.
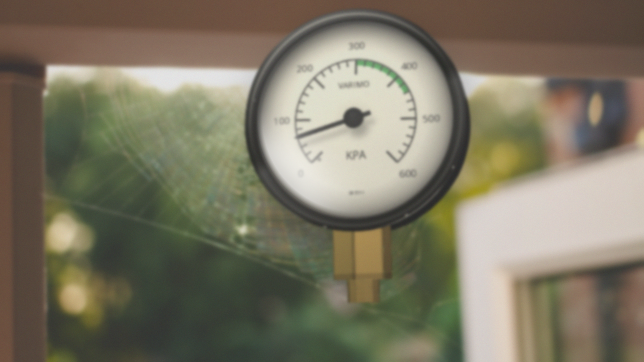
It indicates 60 kPa
